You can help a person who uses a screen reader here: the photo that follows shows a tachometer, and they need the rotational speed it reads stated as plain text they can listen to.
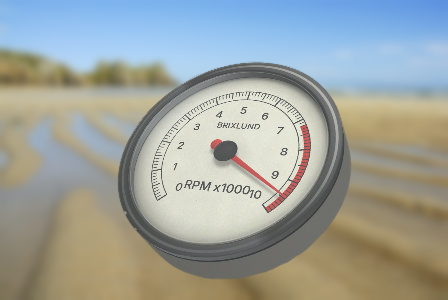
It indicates 9500 rpm
